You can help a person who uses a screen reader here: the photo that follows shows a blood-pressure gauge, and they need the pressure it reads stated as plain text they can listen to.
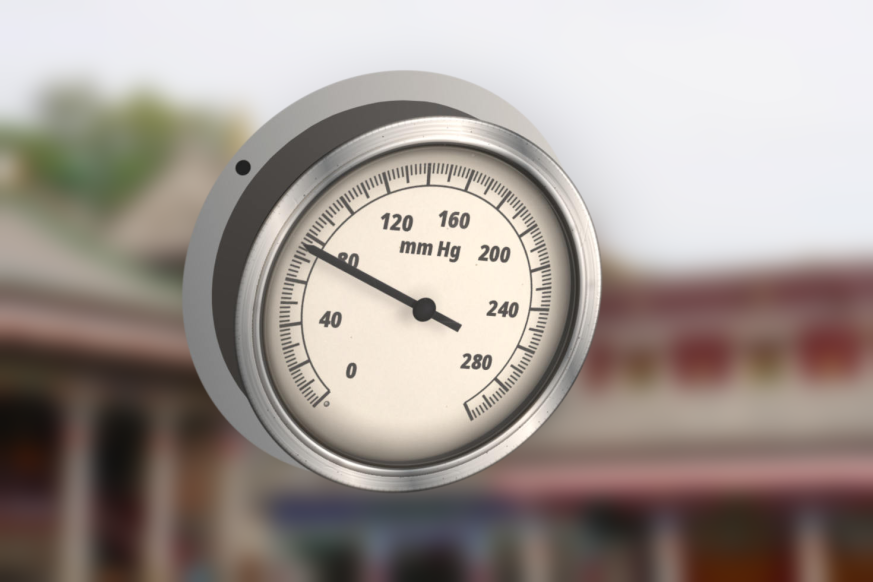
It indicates 76 mmHg
